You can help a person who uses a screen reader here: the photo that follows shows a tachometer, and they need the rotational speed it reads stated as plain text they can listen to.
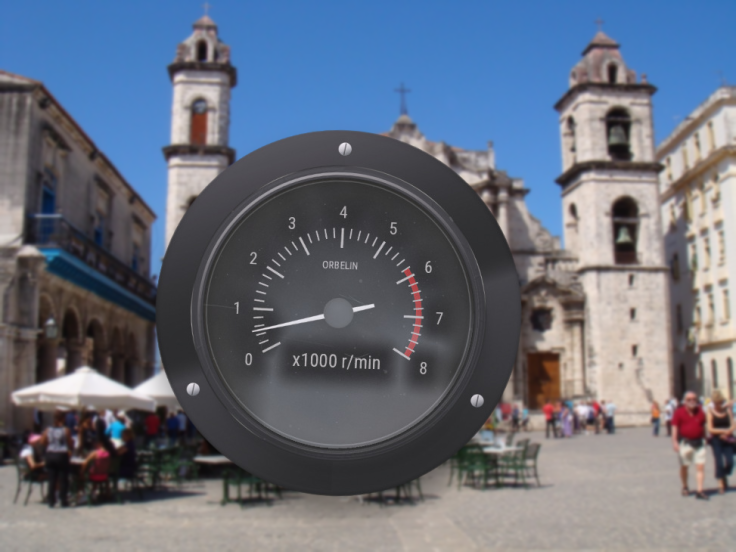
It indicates 500 rpm
